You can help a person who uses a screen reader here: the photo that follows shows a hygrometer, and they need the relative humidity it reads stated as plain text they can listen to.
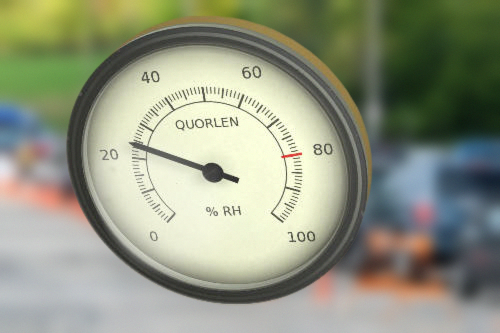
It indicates 25 %
